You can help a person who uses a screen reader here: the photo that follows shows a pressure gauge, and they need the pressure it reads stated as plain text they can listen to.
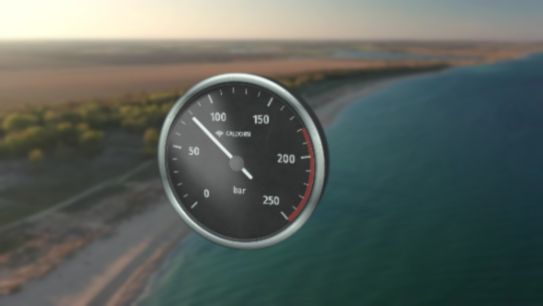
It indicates 80 bar
